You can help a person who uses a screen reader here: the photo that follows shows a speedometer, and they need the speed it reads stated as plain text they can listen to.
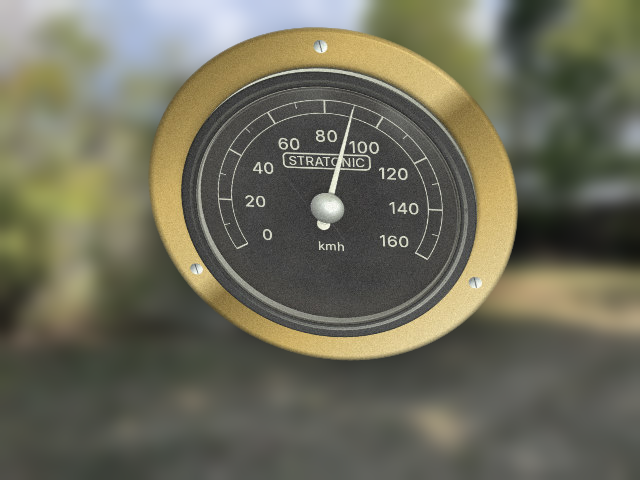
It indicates 90 km/h
